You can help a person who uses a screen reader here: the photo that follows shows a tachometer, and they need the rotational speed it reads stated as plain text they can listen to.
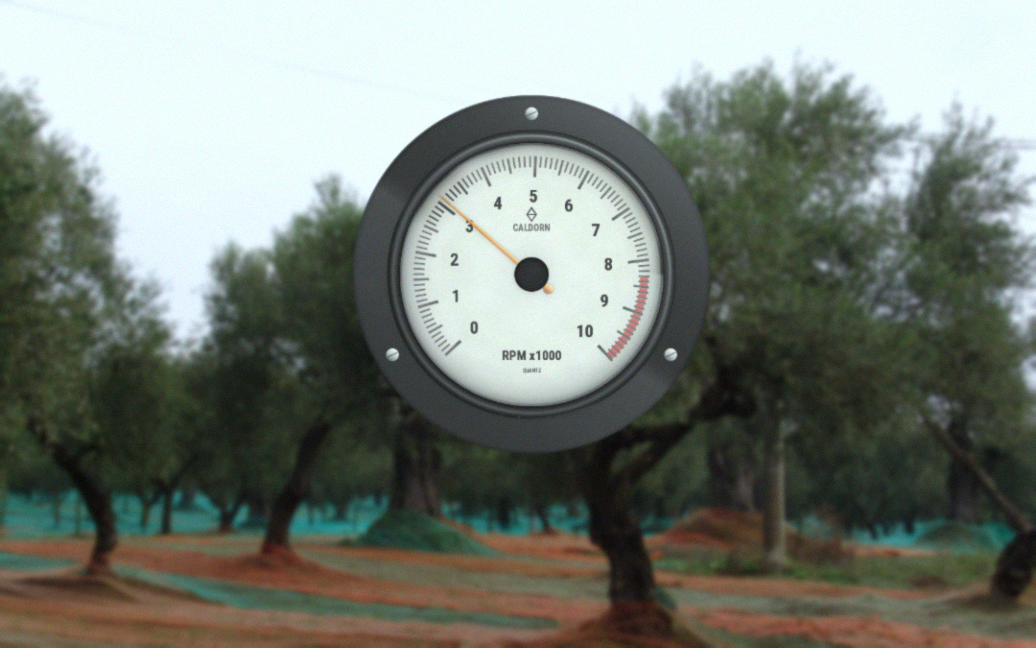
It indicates 3100 rpm
